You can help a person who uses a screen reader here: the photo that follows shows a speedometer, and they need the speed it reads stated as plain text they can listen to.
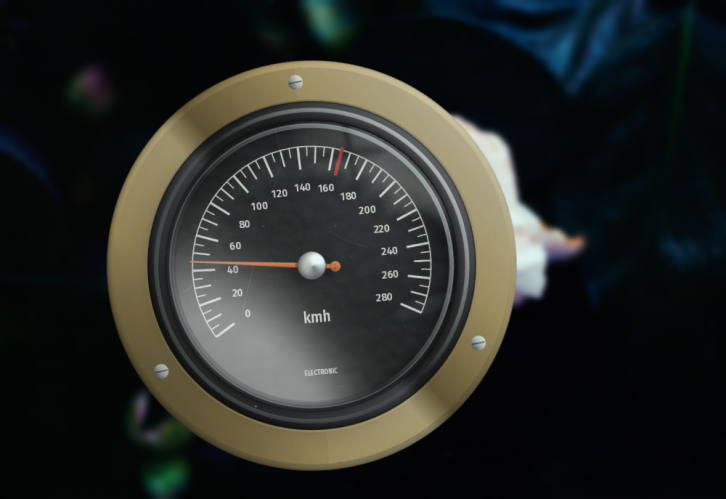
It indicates 45 km/h
